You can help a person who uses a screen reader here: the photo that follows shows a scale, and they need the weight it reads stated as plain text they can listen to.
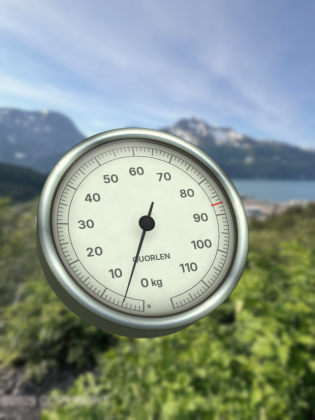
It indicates 5 kg
